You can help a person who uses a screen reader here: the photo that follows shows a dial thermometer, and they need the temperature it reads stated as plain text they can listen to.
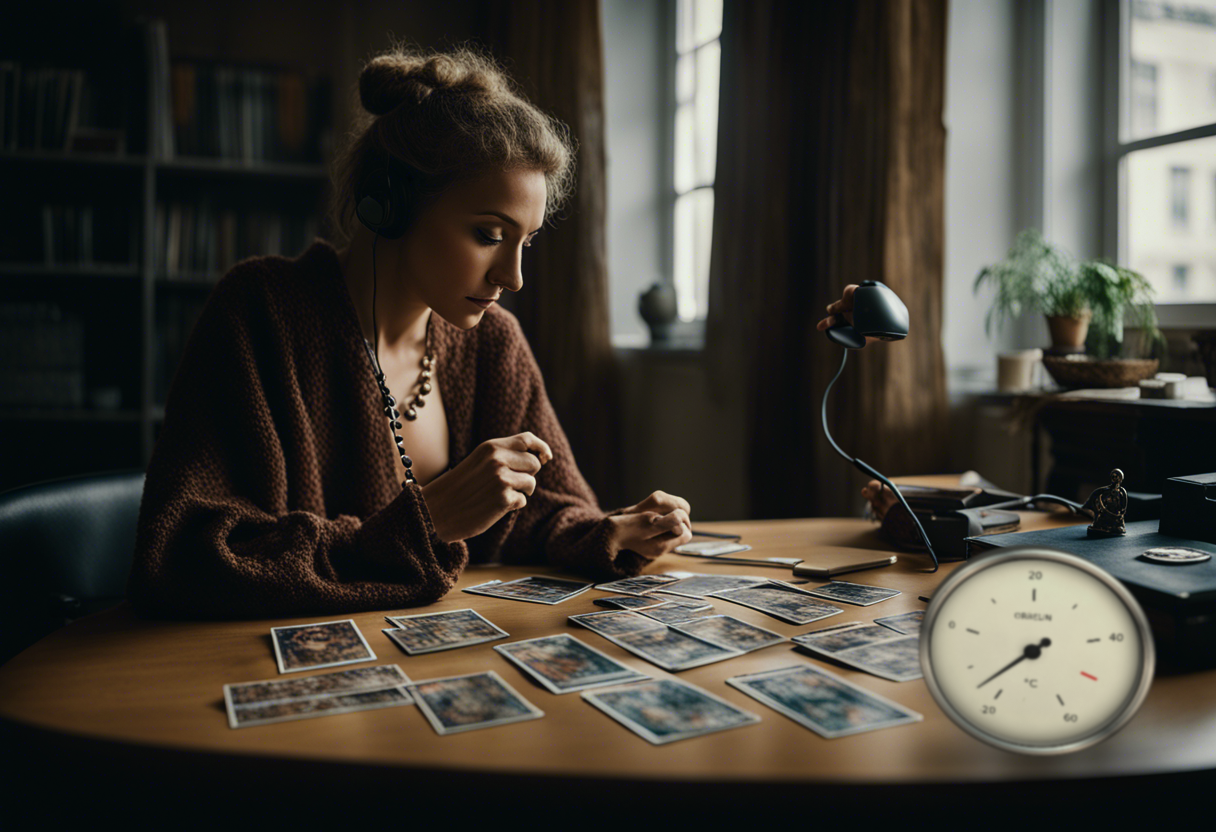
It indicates -15 °C
